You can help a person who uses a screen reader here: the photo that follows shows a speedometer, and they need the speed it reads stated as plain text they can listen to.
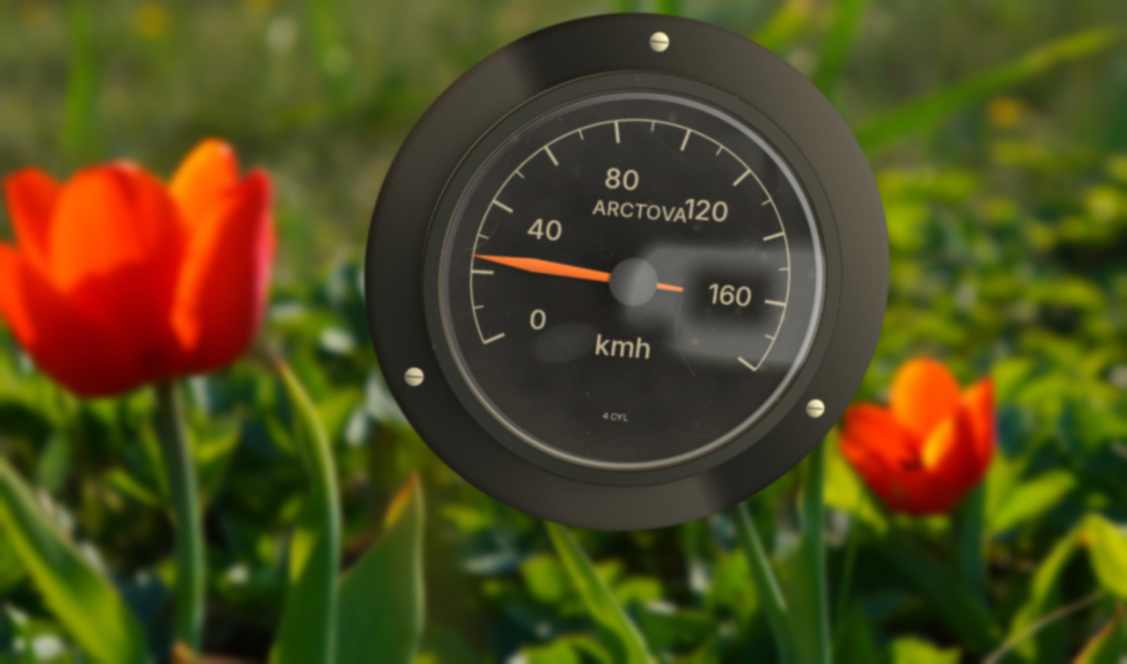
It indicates 25 km/h
